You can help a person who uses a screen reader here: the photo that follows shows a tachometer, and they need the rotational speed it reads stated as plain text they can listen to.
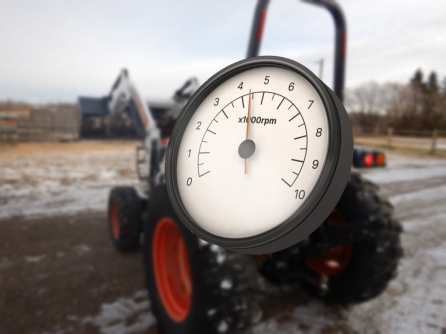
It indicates 4500 rpm
